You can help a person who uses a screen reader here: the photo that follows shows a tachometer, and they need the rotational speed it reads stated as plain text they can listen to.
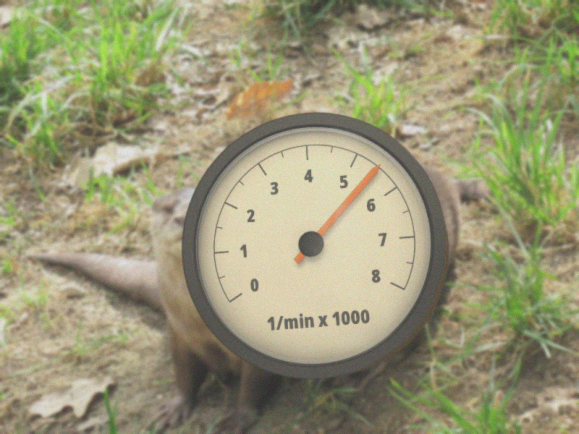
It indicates 5500 rpm
